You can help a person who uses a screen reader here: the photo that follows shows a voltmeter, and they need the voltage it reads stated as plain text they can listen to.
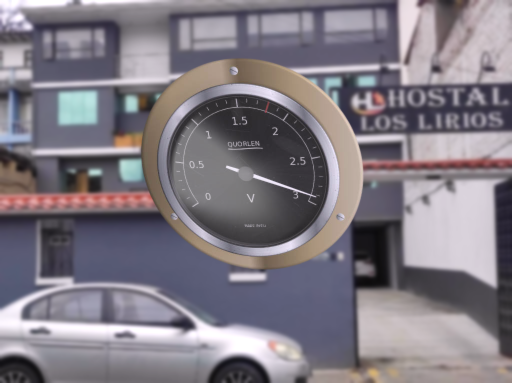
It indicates 2.9 V
